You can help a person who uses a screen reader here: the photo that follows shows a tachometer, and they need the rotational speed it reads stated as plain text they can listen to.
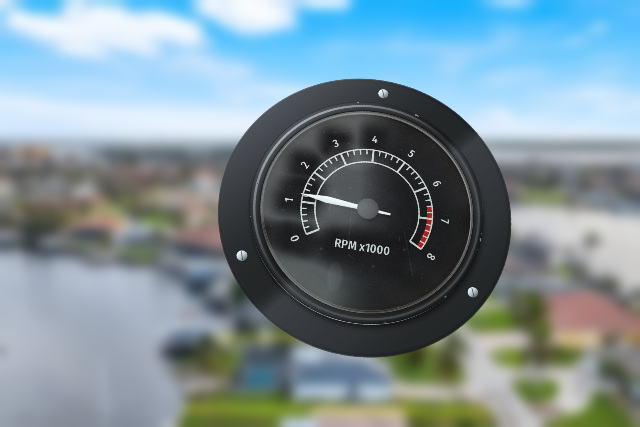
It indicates 1200 rpm
